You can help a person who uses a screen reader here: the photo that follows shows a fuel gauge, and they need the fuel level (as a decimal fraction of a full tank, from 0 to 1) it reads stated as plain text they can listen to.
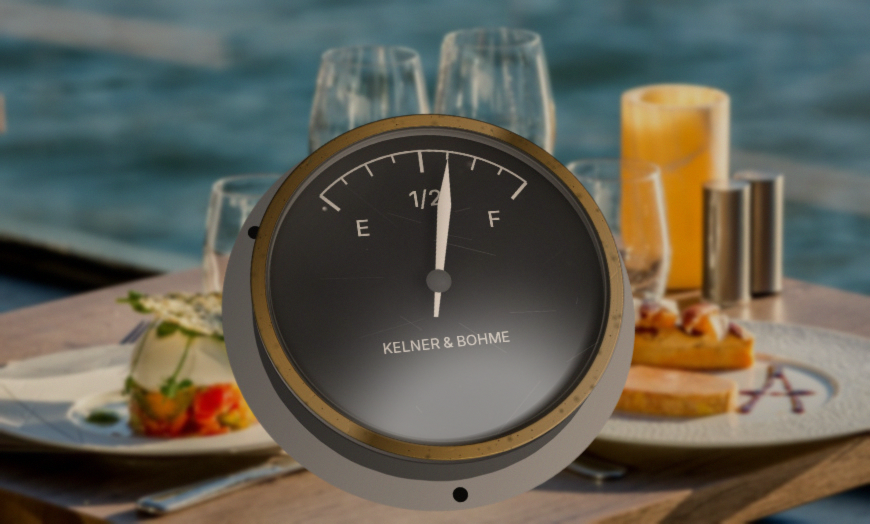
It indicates 0.625
